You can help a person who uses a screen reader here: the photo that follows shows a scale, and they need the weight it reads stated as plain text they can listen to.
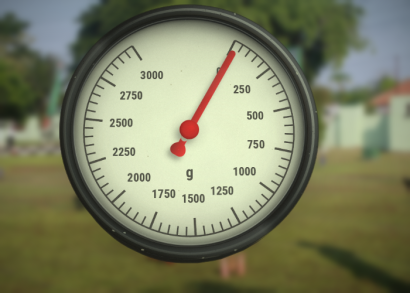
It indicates 25 g
